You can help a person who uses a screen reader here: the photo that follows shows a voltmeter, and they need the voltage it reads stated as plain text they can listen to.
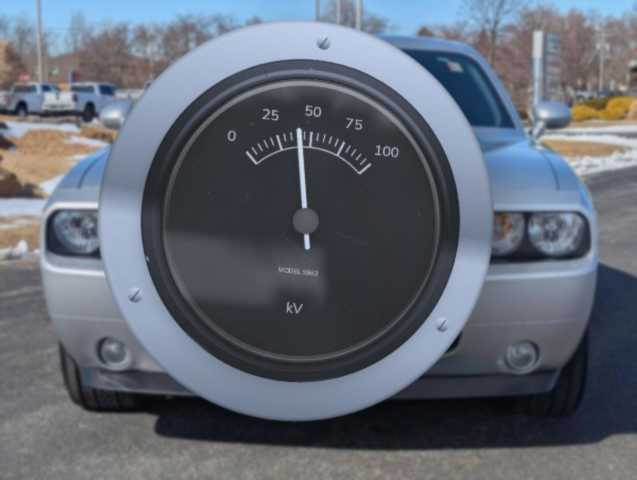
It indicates 40 kV
